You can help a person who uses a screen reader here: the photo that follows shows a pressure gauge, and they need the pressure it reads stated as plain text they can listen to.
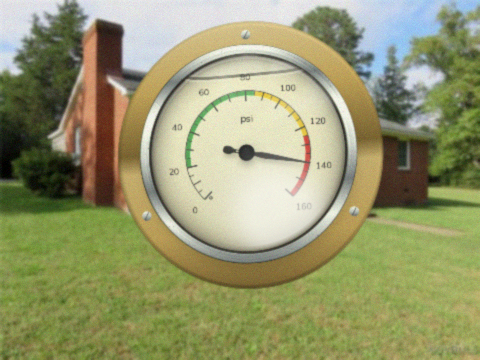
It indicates 140 psi
